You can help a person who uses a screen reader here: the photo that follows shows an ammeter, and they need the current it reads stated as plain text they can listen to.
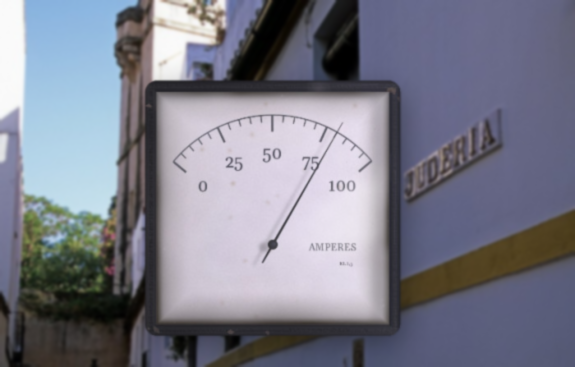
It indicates 80 A
